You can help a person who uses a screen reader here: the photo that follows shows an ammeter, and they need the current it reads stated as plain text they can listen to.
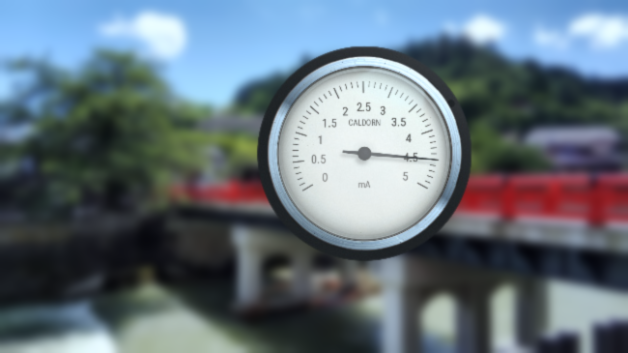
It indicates 4.5 mA
